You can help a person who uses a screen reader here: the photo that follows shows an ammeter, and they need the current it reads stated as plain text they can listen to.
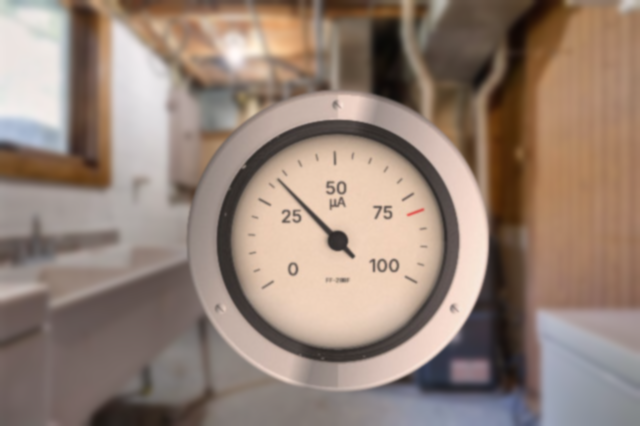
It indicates 32.5 µA
